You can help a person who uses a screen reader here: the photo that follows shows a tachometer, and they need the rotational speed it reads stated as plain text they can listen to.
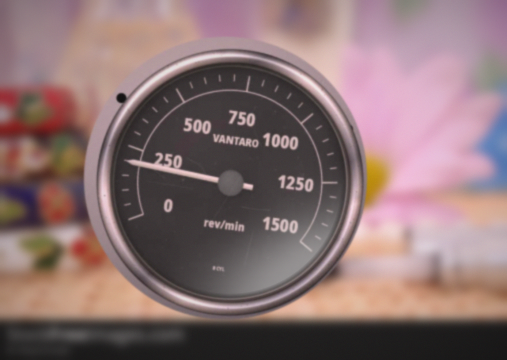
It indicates 200 rpm
